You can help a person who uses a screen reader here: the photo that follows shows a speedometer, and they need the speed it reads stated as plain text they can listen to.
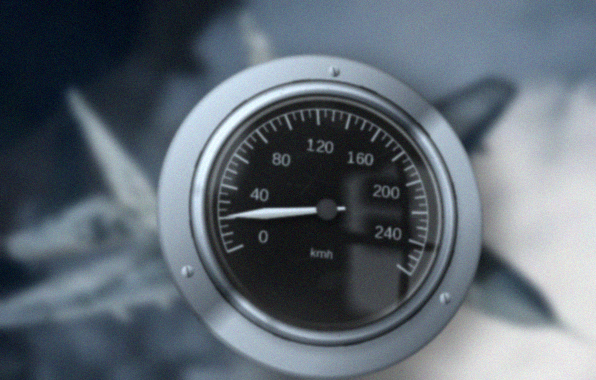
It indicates 20 km/h
